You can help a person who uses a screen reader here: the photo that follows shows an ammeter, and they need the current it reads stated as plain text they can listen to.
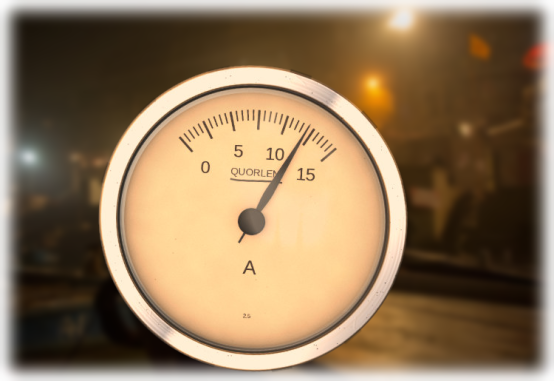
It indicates 12 A
